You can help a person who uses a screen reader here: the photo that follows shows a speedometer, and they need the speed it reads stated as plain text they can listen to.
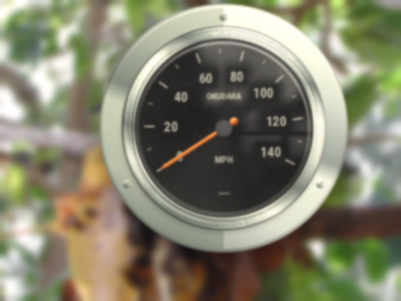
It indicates 0 mph
